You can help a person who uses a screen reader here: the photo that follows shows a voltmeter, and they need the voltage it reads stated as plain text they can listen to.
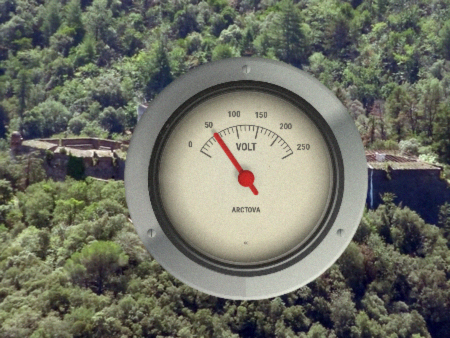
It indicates 50 V
